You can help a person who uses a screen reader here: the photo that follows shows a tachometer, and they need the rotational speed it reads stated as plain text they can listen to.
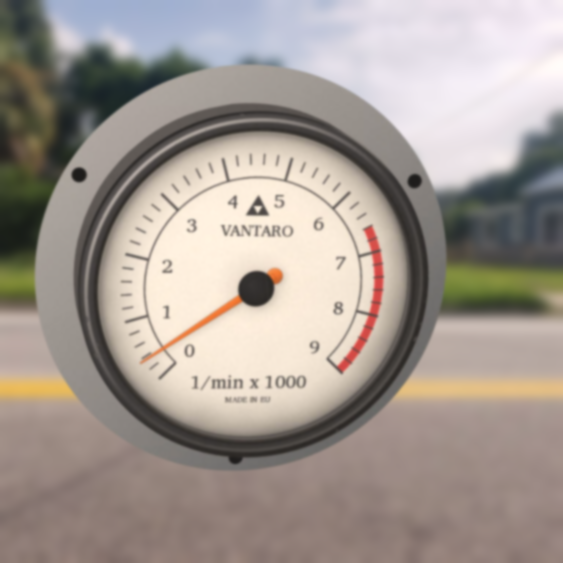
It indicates 400 rpm
